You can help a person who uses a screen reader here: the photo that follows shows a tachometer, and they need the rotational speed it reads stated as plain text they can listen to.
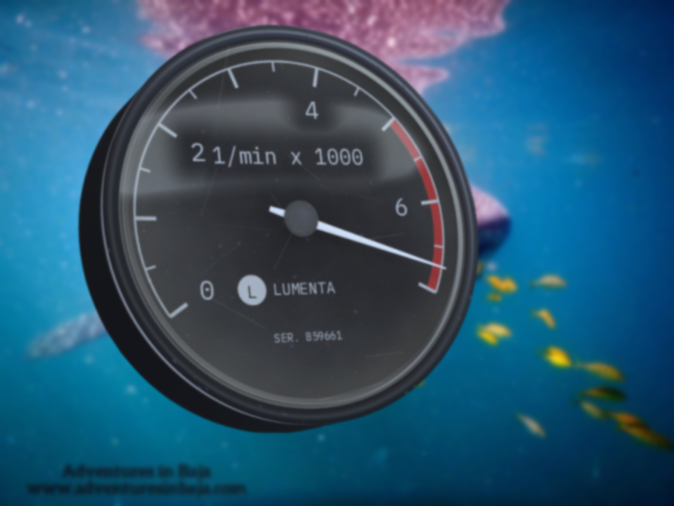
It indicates 6750 rpm
